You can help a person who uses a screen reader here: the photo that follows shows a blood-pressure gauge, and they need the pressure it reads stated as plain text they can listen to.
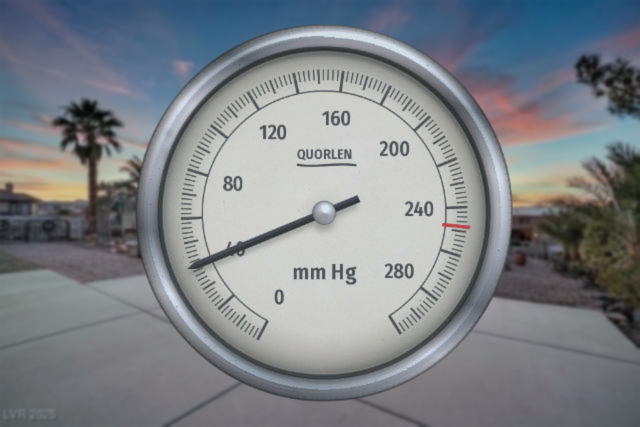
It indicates 40 mmHg
